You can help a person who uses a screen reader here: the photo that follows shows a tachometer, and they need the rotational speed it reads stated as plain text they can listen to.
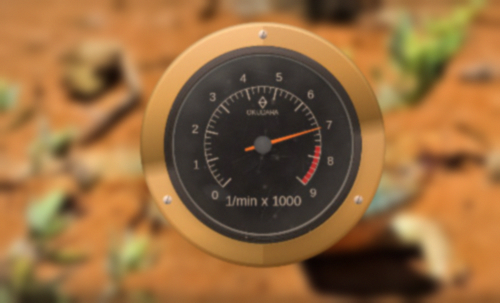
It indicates 7000 rpm
